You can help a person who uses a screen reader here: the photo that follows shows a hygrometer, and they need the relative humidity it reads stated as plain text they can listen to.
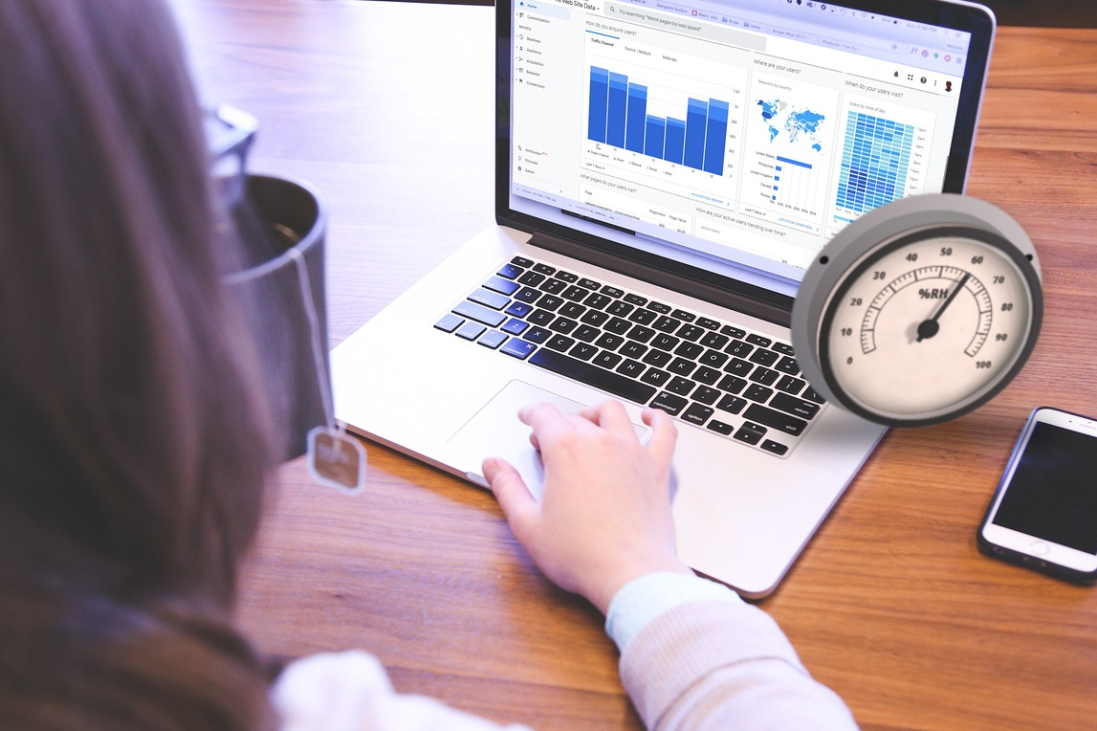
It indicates 60 %
